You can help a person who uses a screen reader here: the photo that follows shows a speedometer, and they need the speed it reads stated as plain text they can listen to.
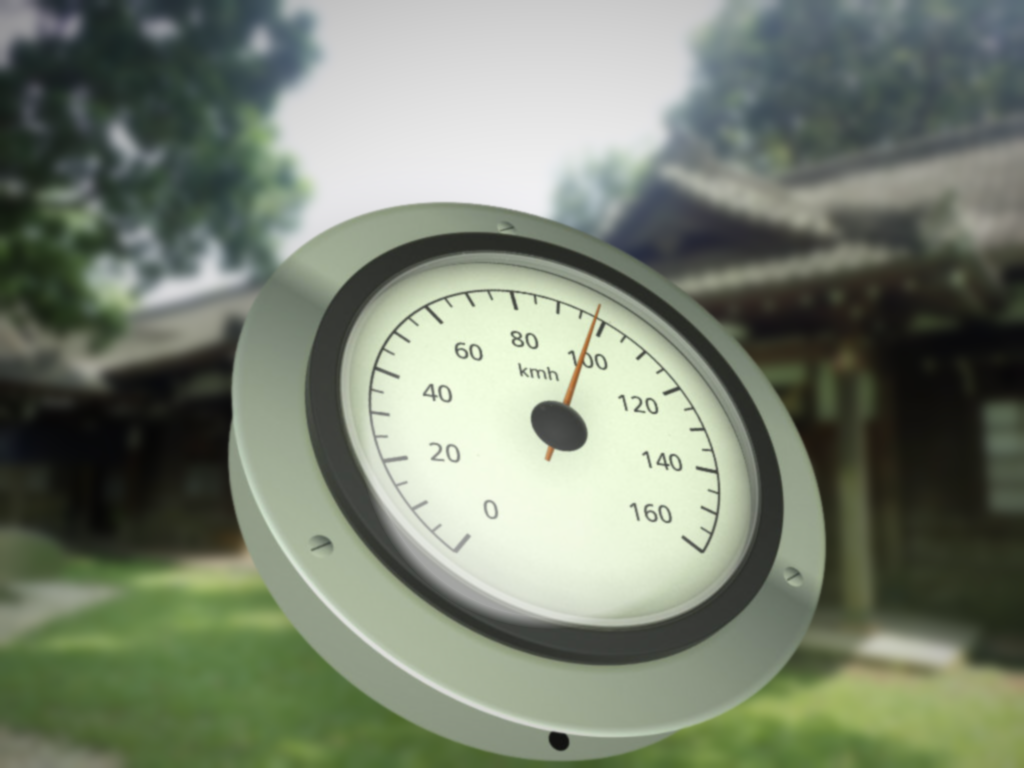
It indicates 97.5 km/h
